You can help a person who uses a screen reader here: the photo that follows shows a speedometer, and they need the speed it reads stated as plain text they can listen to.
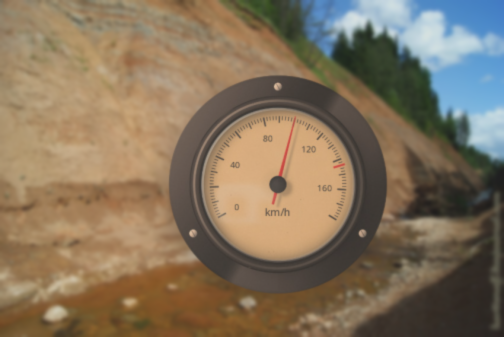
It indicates 100 km/h
